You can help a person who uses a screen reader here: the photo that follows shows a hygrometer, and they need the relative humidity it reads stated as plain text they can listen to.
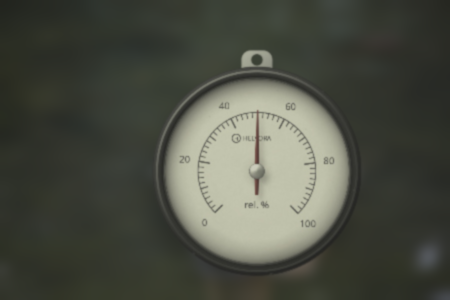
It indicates 50 %
